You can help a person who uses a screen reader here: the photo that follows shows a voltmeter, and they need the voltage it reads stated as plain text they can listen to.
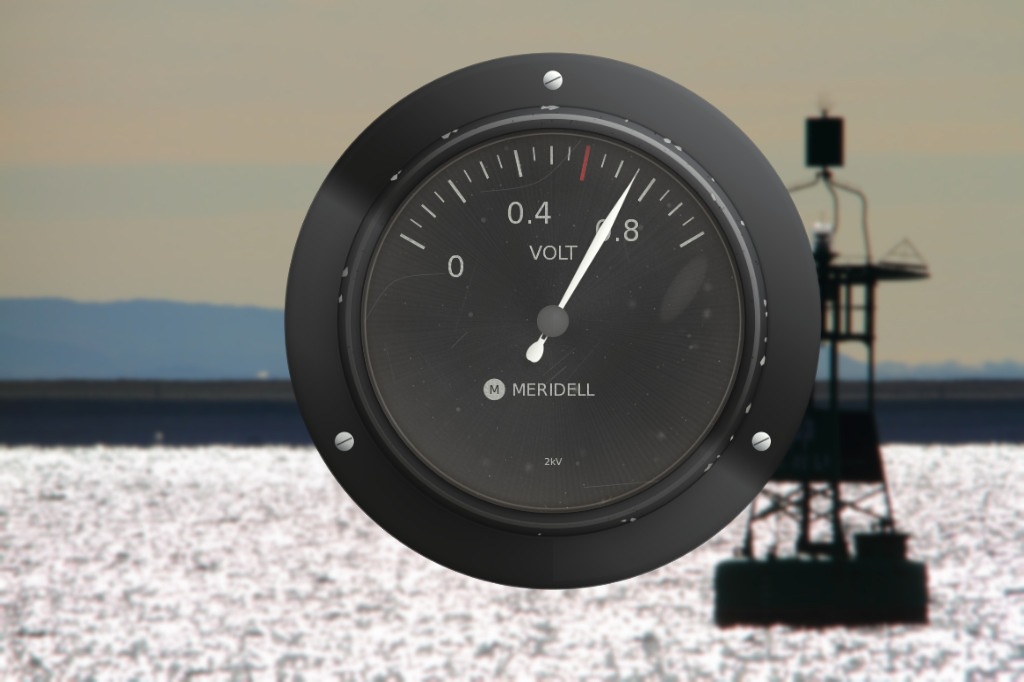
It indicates 0.75 V
